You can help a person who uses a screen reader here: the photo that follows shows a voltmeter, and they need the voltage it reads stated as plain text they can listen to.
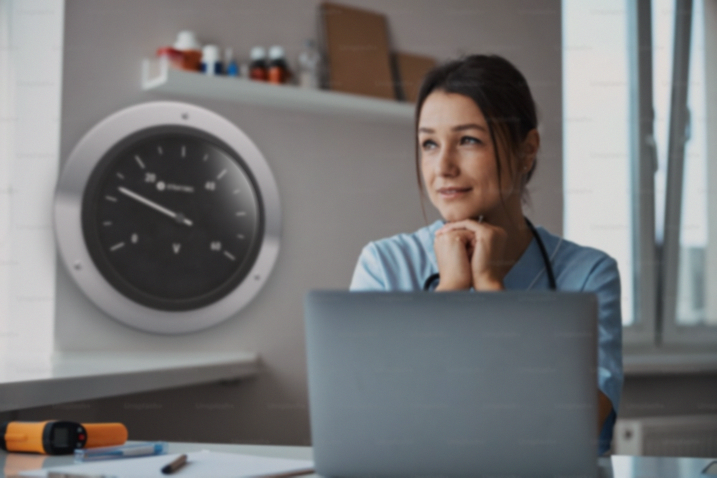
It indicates 12.5 V
